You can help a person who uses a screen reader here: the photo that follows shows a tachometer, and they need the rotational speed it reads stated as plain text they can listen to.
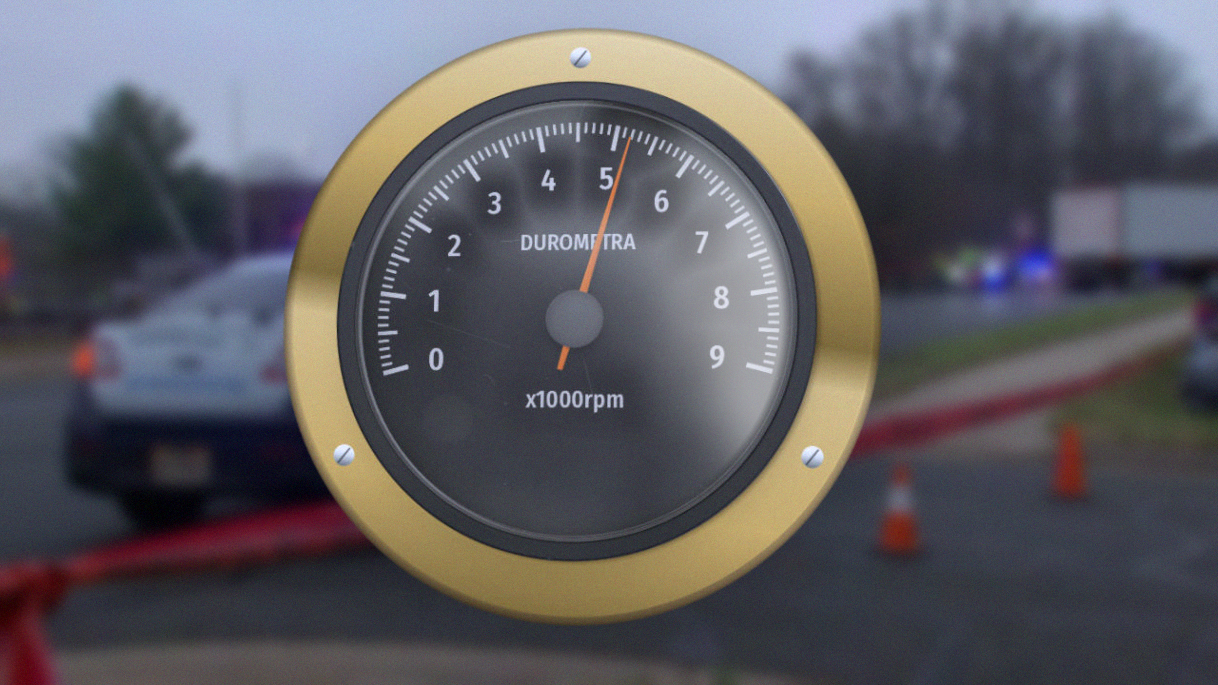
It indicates 5200 rpm
